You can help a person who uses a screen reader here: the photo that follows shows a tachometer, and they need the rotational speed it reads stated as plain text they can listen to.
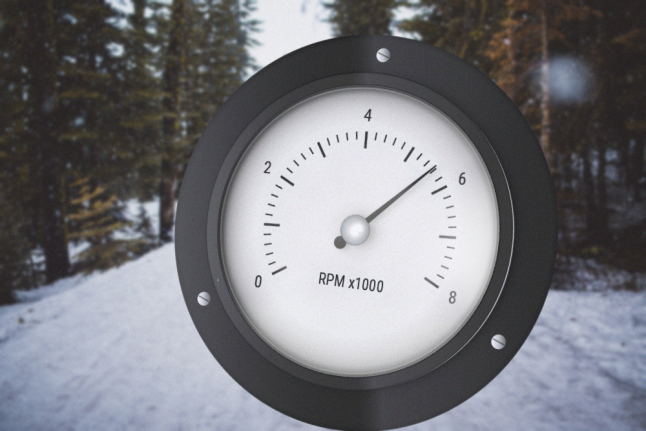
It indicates 5600 rpm
